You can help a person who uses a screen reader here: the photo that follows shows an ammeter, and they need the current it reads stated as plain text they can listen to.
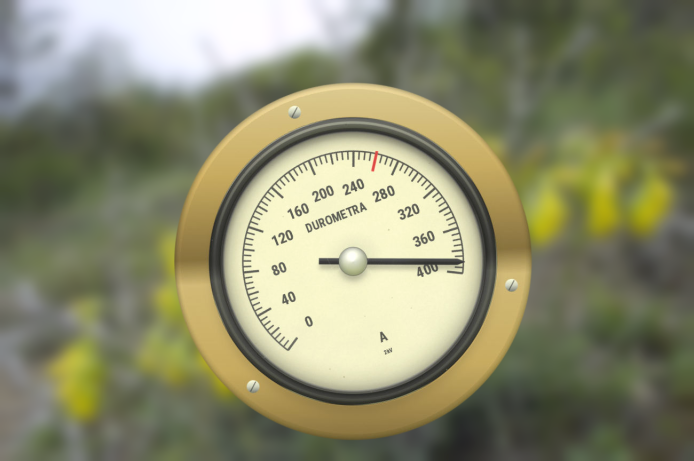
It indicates 390 A
